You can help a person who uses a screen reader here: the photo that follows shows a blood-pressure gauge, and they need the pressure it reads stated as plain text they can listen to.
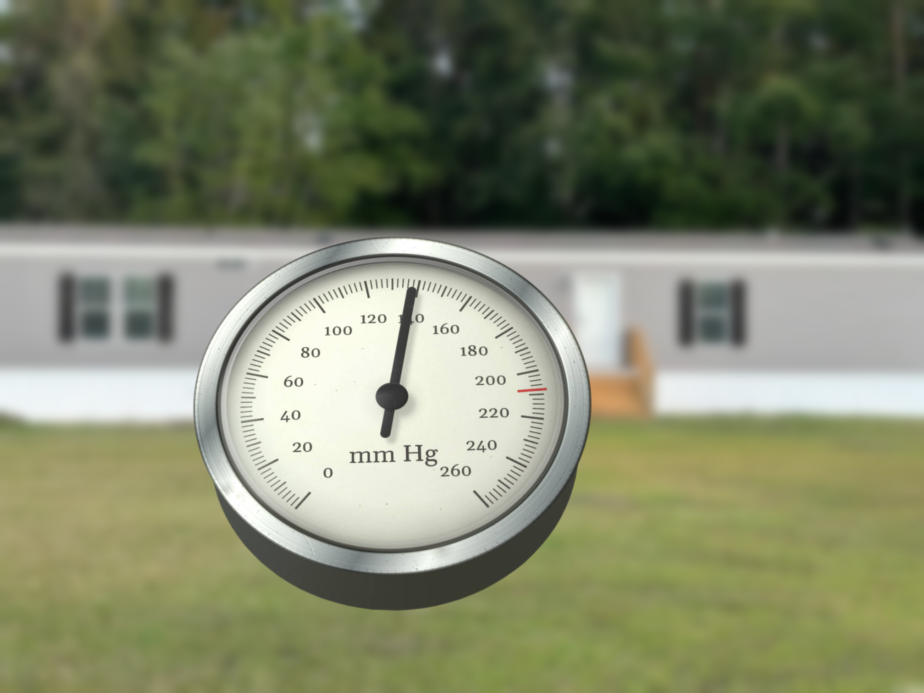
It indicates 138 mmHg
